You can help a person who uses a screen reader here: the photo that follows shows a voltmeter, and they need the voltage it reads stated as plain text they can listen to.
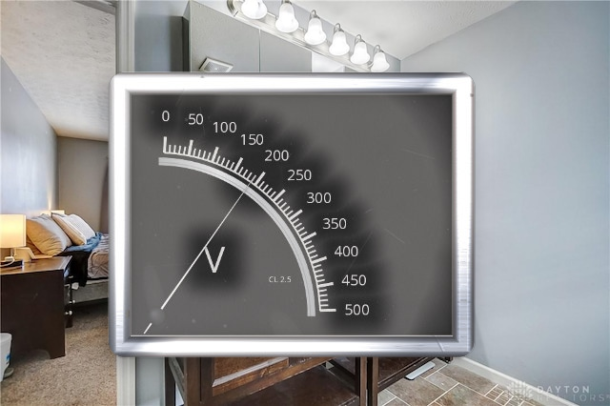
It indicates 190 V
